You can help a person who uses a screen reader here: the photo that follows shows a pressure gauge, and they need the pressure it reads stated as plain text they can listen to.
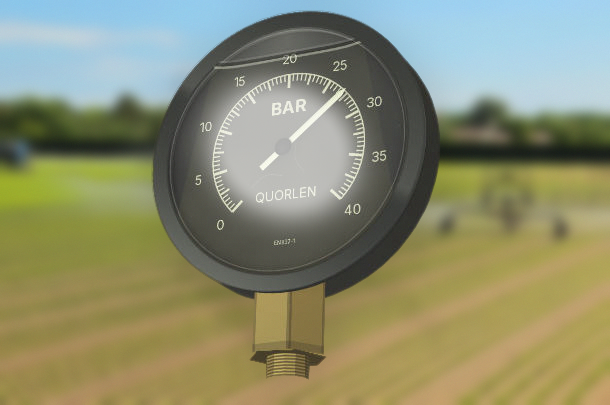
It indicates 27.5 bar
